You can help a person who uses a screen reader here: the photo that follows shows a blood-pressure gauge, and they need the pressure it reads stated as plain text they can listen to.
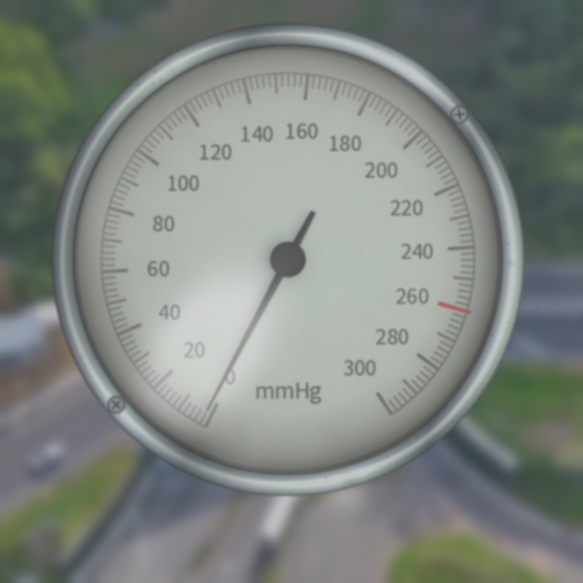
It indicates 2 mmHg
